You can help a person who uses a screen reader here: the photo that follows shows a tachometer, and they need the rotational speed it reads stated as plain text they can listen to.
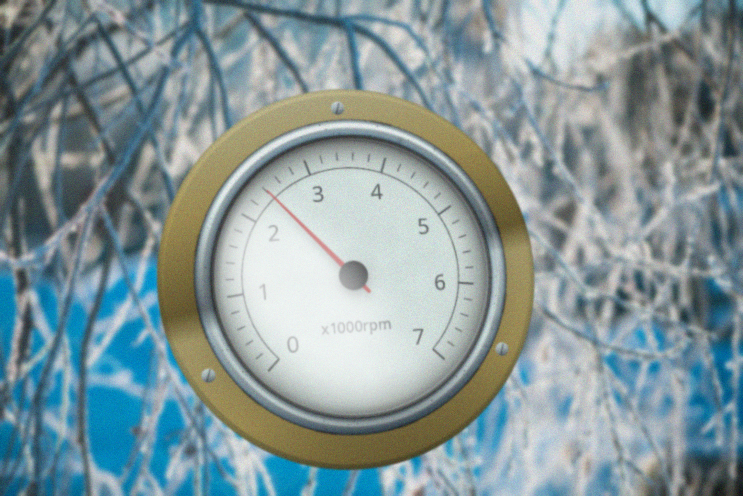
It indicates 2400 rpm
